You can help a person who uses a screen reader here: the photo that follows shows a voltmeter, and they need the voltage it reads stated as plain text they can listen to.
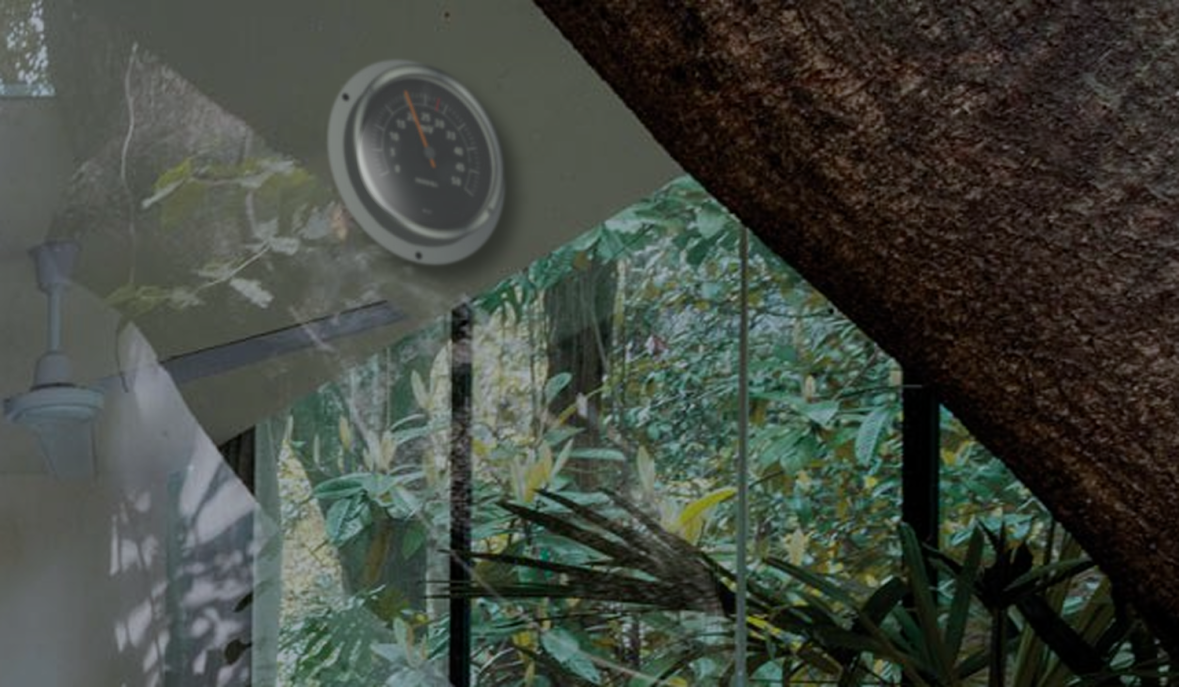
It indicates 20 mV
